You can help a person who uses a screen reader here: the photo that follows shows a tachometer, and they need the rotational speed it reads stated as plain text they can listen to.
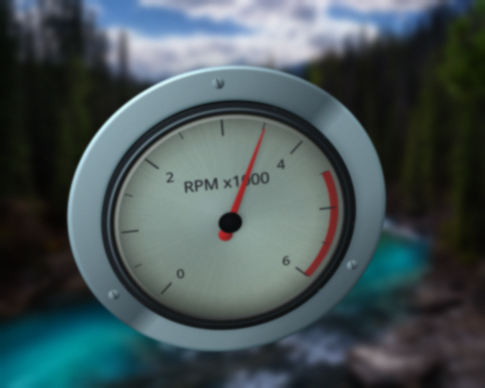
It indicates 3500 rpm
